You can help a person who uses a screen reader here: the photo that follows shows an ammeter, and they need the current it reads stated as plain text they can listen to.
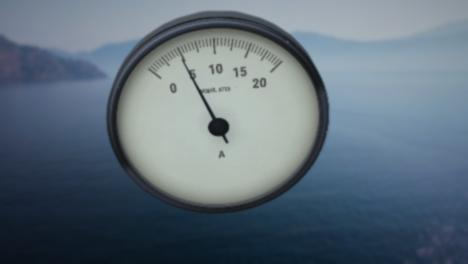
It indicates 5 A
